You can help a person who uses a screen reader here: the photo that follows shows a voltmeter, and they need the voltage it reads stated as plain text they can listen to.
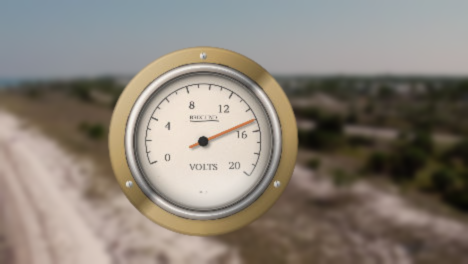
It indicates 15 V
